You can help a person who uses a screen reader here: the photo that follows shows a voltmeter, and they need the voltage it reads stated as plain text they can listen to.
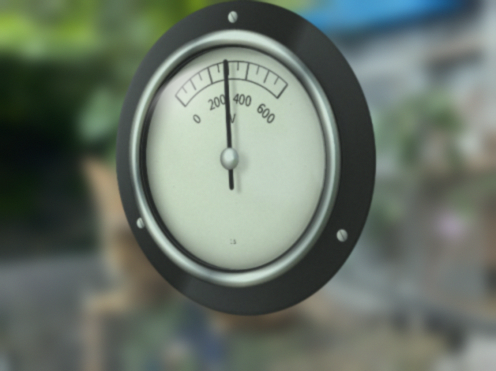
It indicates 300 V
